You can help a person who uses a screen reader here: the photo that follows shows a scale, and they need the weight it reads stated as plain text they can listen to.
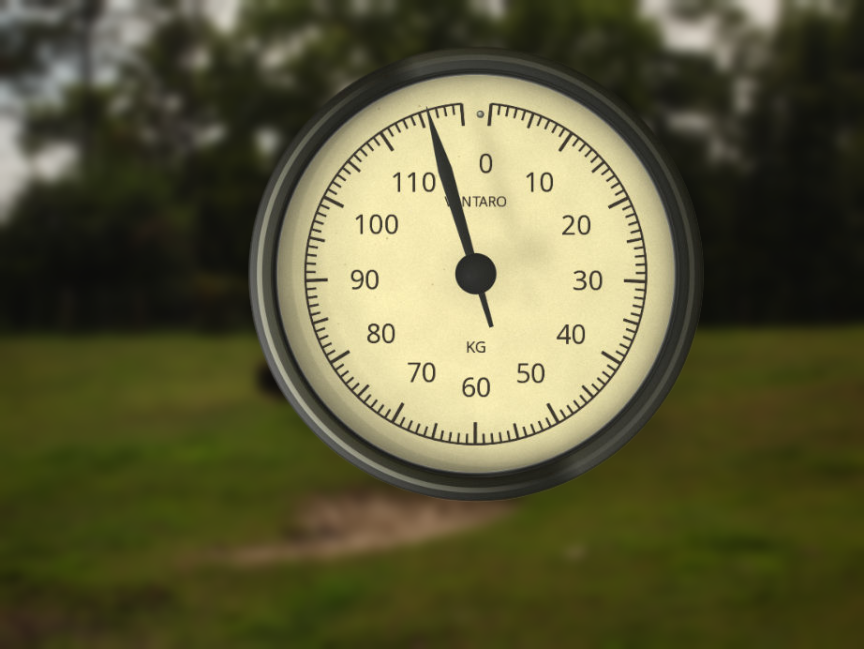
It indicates 116 kg
